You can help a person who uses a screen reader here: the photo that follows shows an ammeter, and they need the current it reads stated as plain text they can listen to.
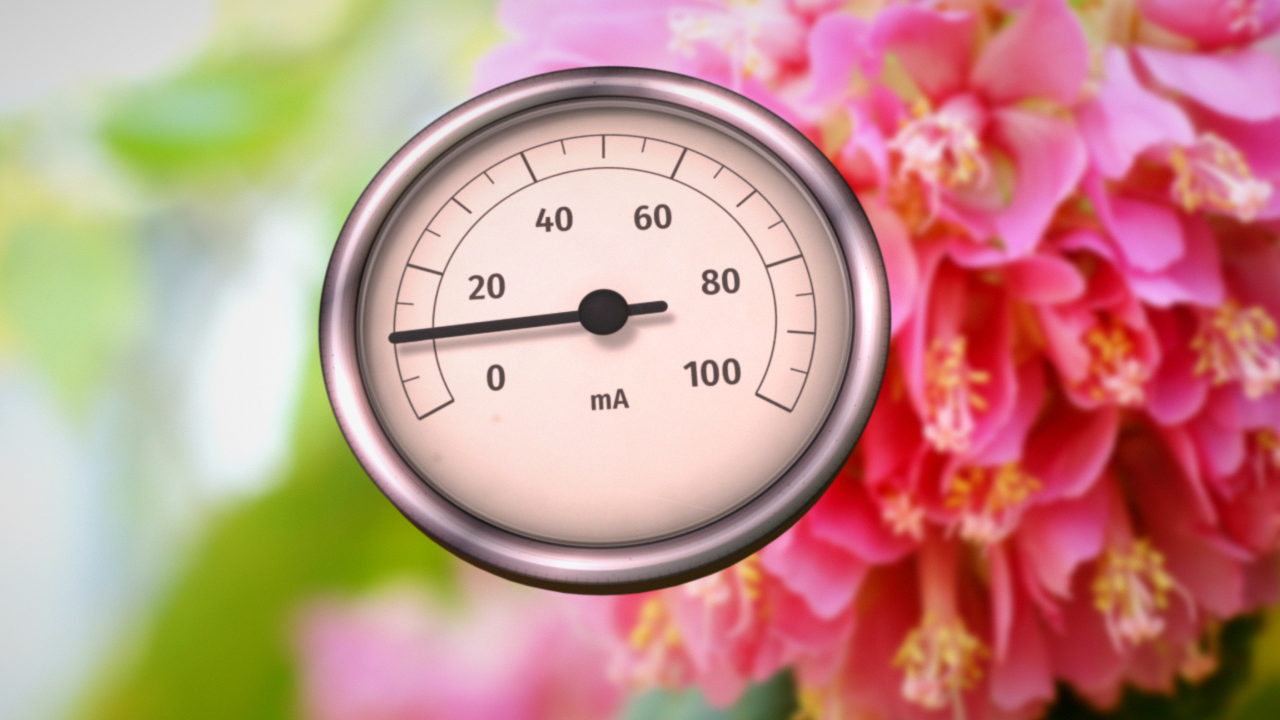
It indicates 10 mA
